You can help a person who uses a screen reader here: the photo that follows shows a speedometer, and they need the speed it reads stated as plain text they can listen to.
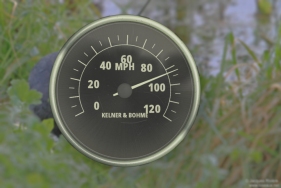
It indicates 92.5 mph
